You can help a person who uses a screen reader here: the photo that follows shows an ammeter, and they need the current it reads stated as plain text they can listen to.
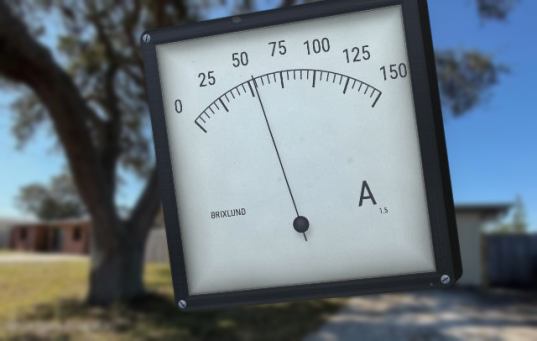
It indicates 55 A
